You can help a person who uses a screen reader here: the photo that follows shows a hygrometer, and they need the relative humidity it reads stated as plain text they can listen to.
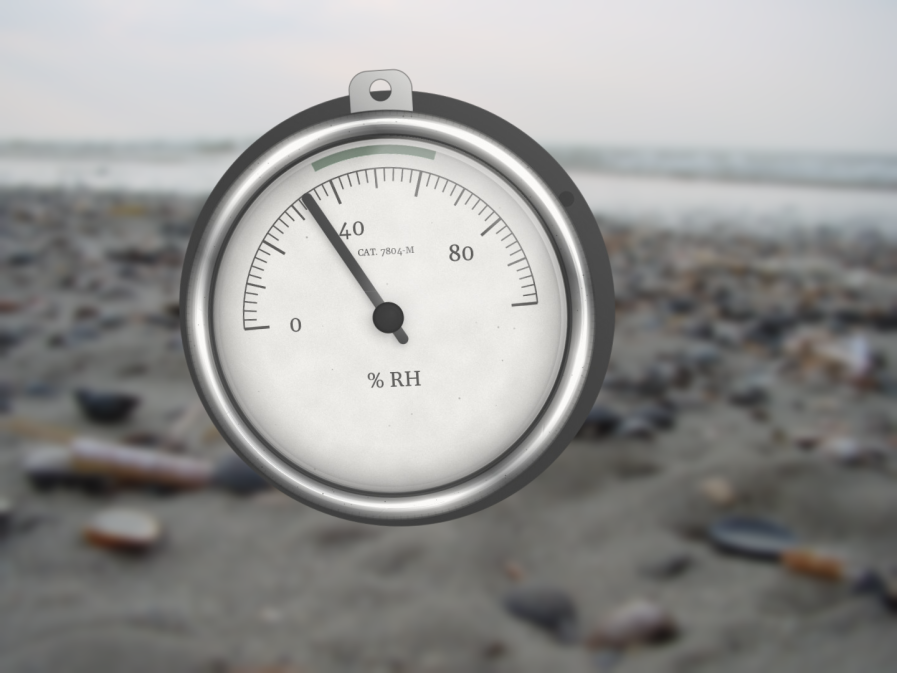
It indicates 34 %
